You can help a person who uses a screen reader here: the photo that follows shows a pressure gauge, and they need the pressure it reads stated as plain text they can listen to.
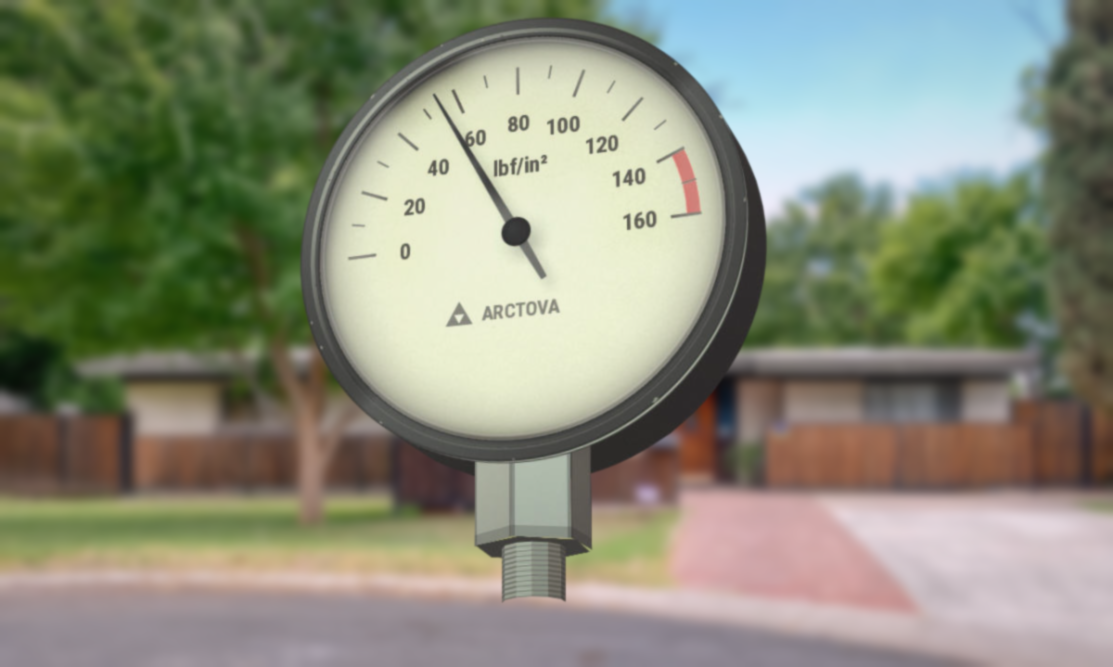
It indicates 55 psi
